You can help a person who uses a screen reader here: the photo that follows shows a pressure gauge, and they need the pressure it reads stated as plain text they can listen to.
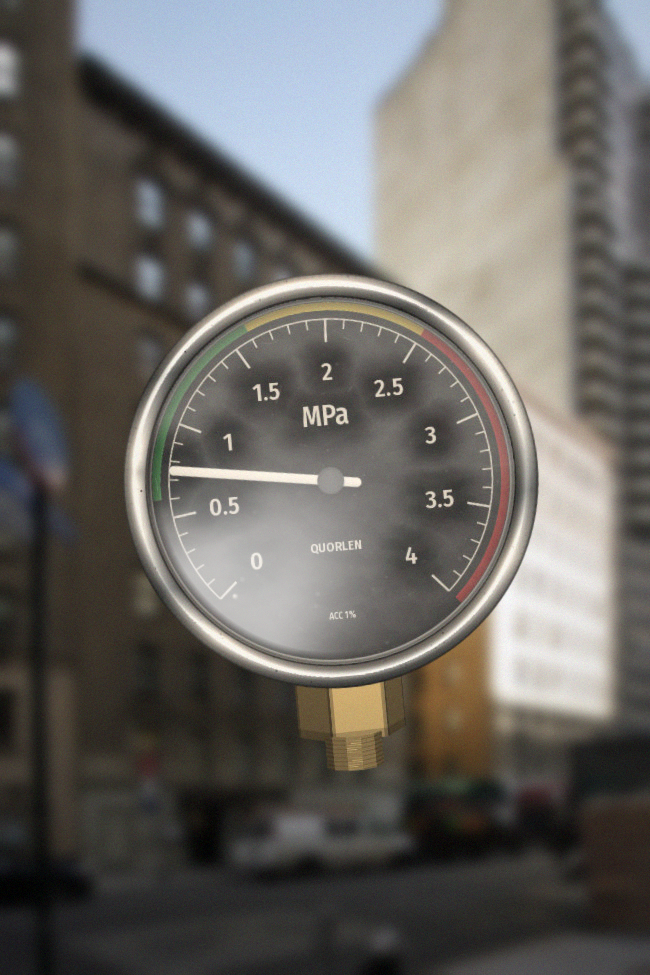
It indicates 0.75 MPa
